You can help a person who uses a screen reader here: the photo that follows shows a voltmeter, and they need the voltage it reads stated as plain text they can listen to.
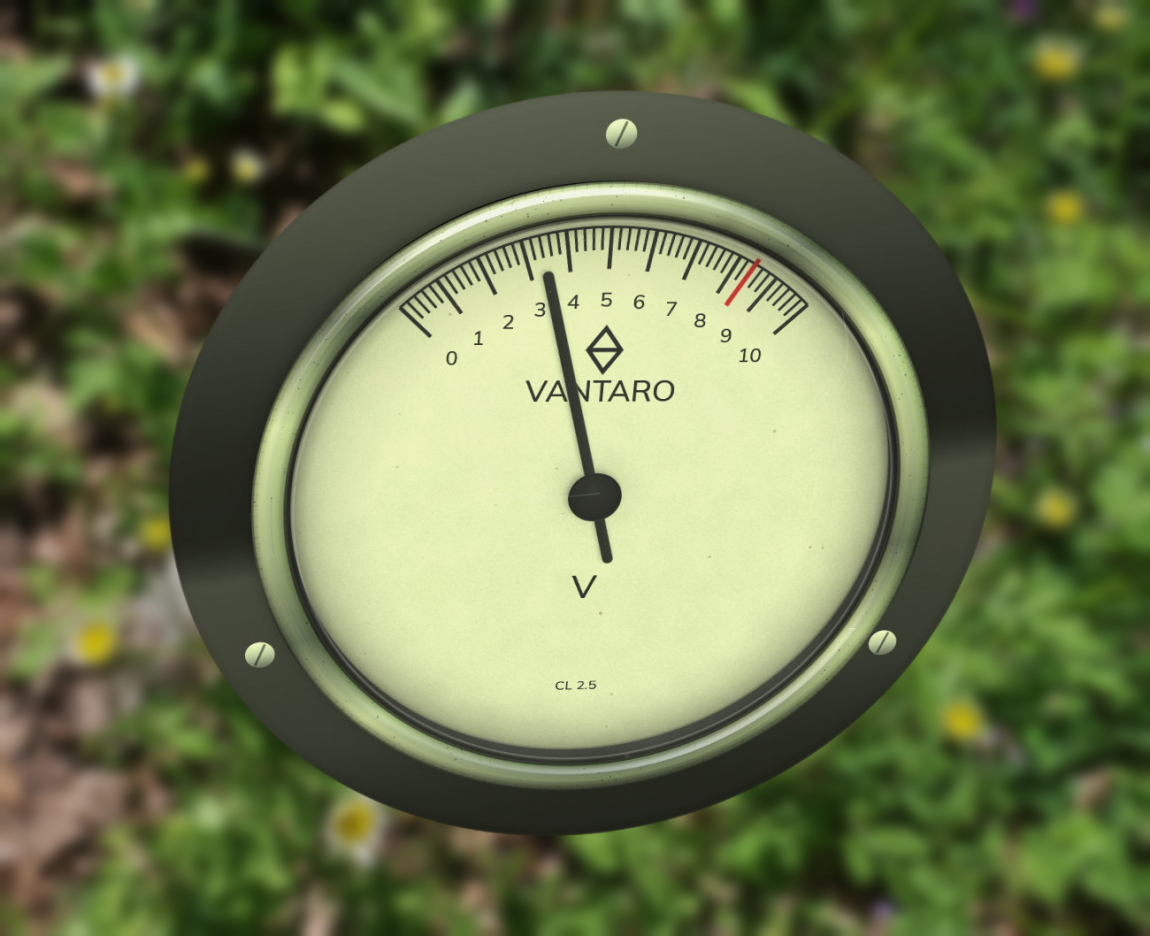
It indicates 3.4 V
